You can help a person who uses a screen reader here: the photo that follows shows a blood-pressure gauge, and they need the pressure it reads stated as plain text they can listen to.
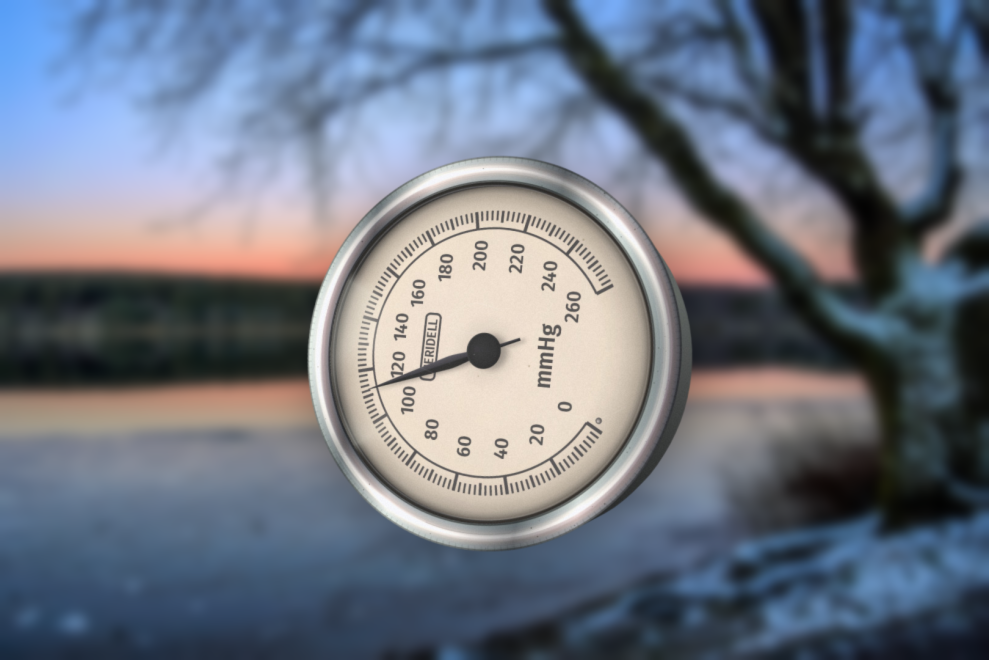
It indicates 112 mmHg
